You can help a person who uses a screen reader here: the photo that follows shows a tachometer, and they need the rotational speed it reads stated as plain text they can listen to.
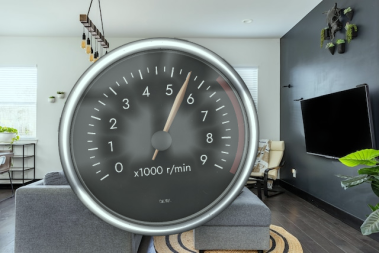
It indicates 5500 rpm
